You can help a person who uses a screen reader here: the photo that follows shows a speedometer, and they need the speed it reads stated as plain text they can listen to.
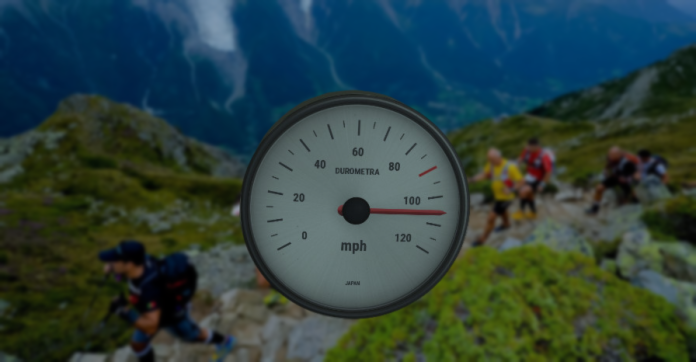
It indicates 105 mph
